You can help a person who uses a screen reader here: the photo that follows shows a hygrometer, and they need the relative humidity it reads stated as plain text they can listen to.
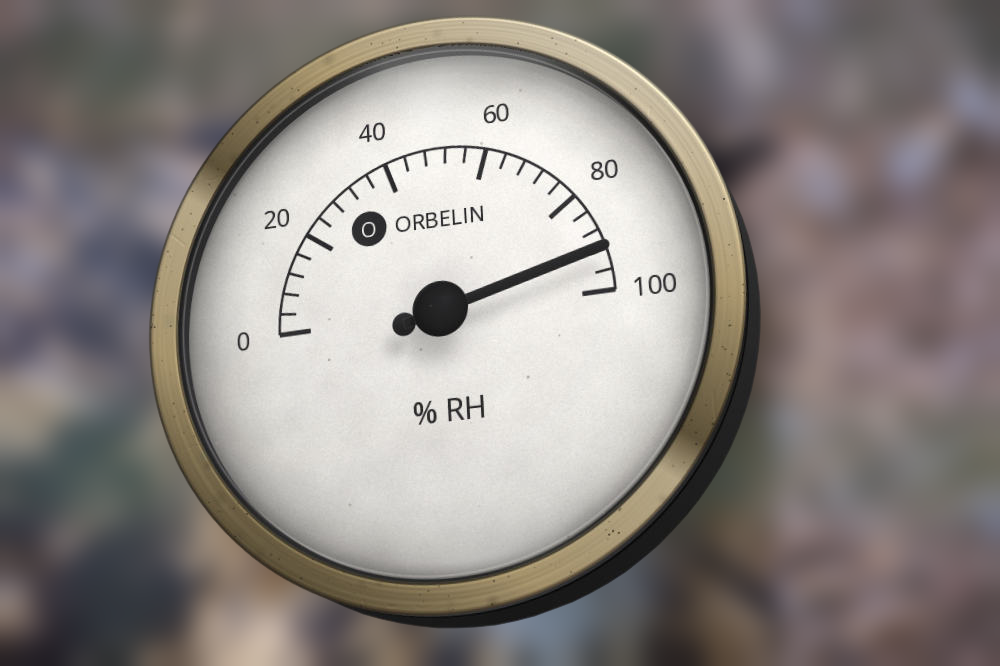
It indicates 92 %
